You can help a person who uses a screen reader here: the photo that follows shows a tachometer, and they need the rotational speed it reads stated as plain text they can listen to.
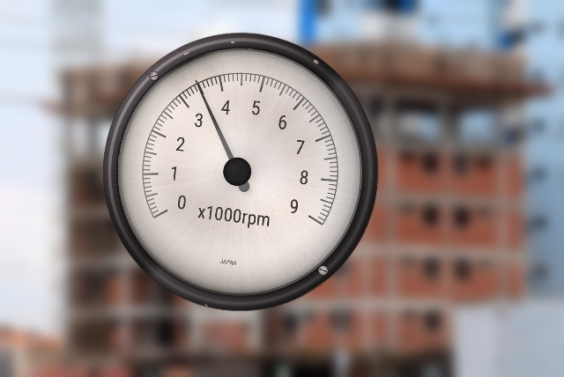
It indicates 3500 rpm
